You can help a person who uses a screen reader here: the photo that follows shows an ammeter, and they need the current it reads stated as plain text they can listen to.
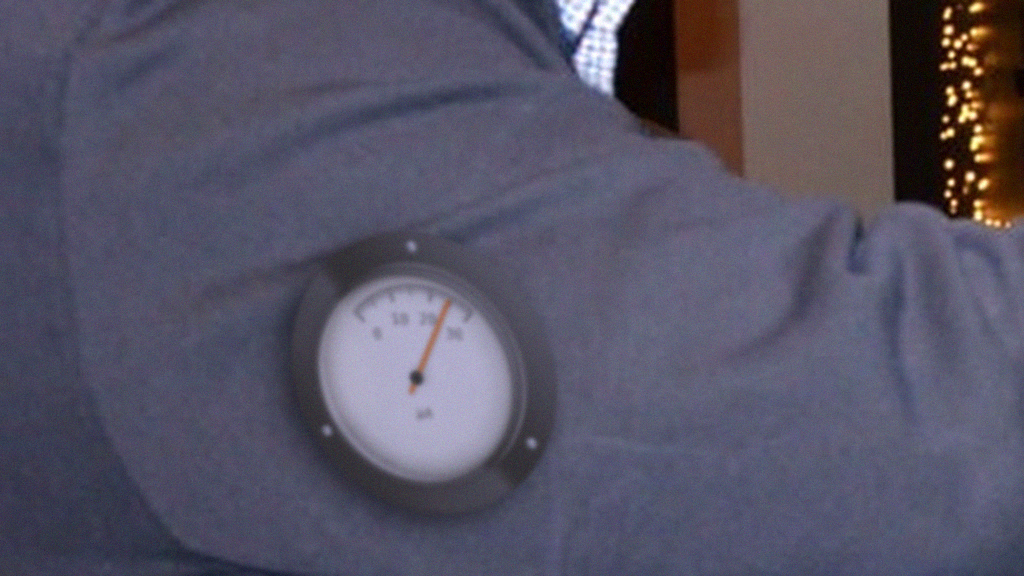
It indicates 25 µA
